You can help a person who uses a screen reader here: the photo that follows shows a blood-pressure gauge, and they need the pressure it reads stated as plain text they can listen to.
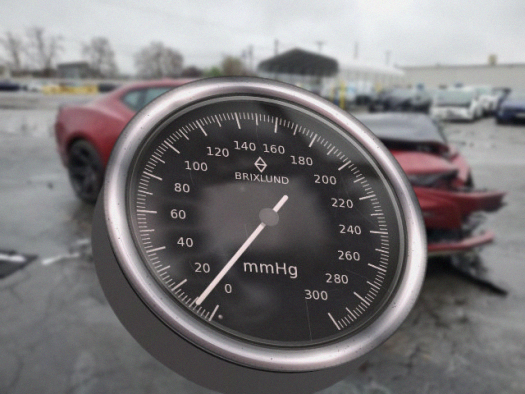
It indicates 8 mmHg
